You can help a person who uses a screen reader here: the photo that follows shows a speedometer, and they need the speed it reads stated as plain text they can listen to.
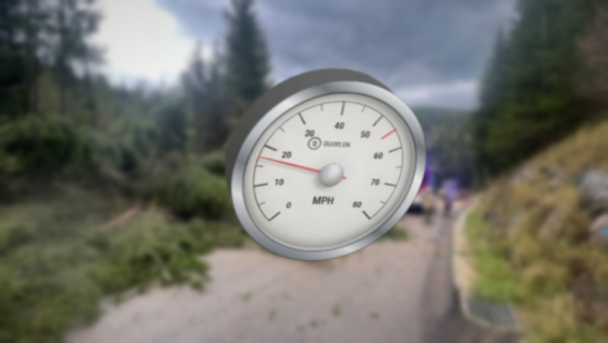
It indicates 17.5 mph
